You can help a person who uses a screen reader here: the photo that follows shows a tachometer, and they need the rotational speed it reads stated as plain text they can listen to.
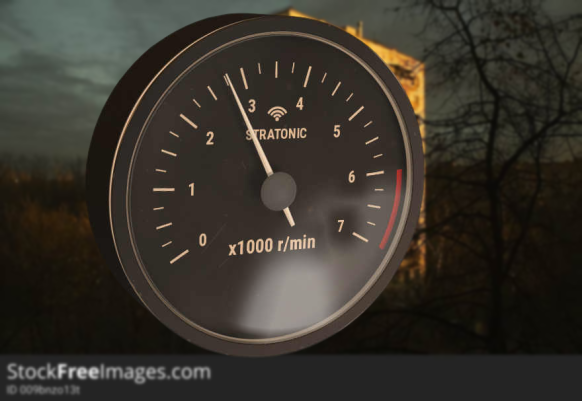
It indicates 2750 rpm
